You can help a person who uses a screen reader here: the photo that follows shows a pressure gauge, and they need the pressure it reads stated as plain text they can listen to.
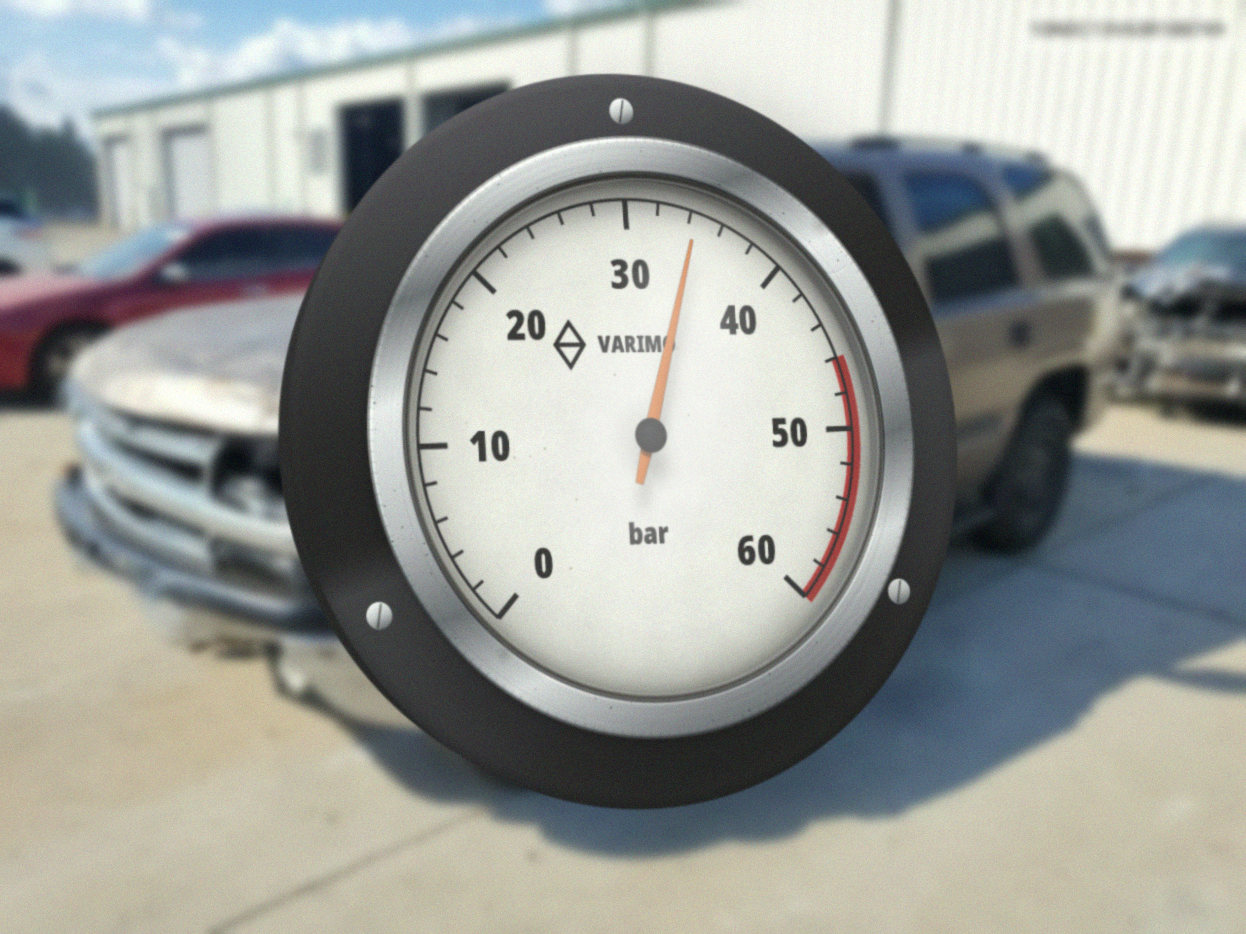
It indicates 34 bar
